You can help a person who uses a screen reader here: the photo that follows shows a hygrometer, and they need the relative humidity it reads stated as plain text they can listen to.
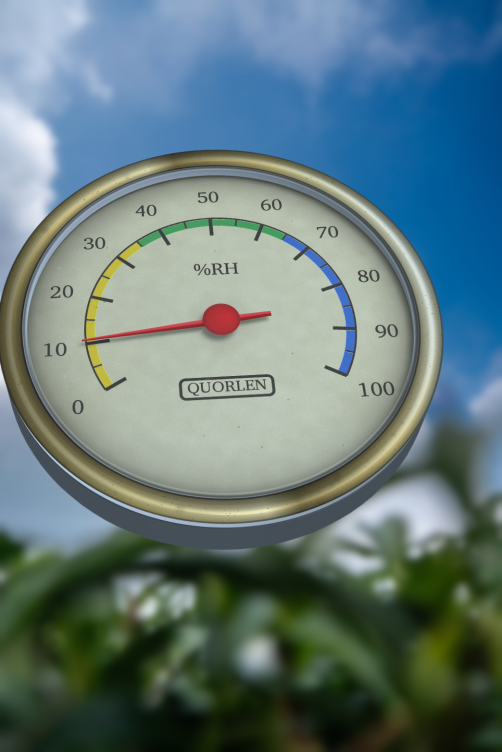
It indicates 10 %
